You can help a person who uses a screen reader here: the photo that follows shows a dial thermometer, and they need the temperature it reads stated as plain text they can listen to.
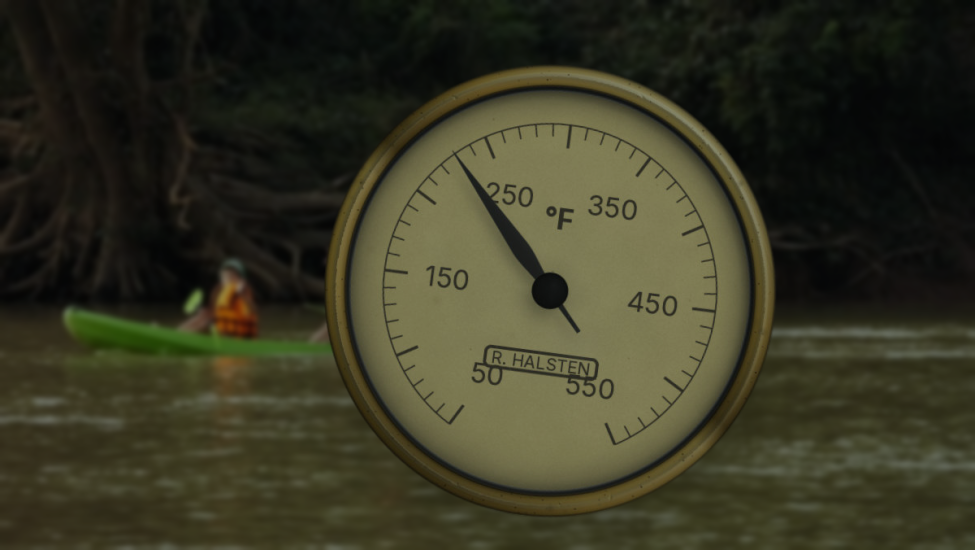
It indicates 230 °F
